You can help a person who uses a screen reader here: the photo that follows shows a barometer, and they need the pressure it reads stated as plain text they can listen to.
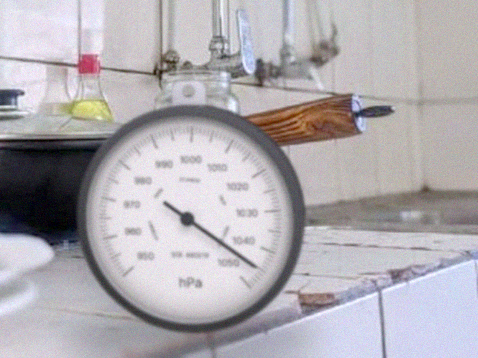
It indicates 1045 hPa
